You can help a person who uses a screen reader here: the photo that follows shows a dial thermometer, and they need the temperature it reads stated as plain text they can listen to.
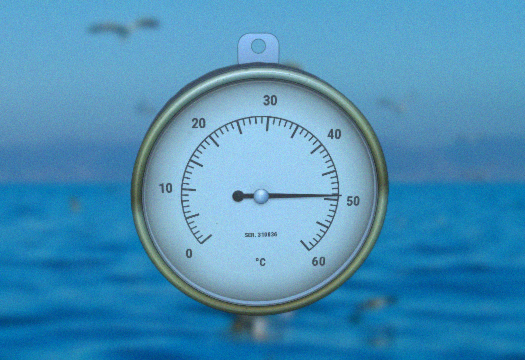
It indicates 49 °C
